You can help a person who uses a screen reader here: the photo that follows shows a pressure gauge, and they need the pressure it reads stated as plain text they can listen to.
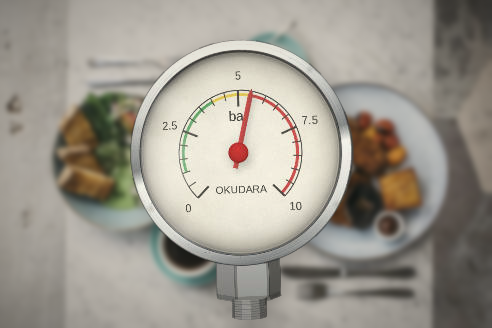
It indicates 5.5 bar
